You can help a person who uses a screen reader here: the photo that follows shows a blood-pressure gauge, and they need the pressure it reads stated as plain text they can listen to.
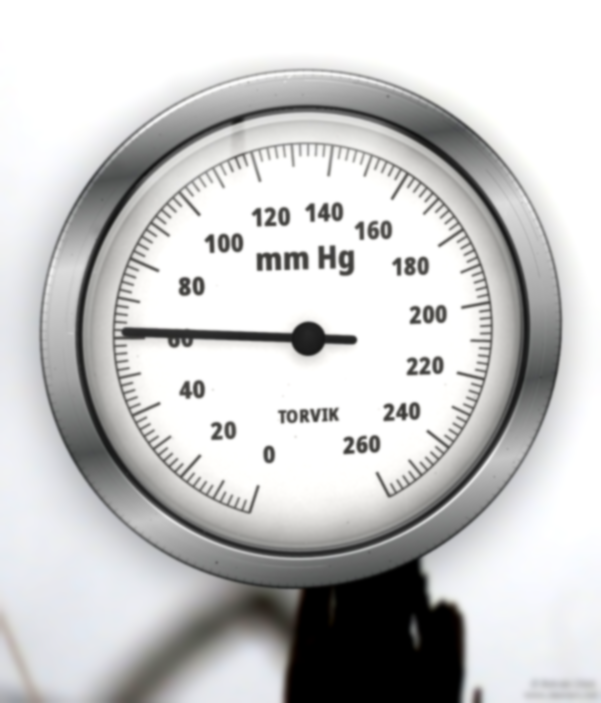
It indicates 62 mmHg
